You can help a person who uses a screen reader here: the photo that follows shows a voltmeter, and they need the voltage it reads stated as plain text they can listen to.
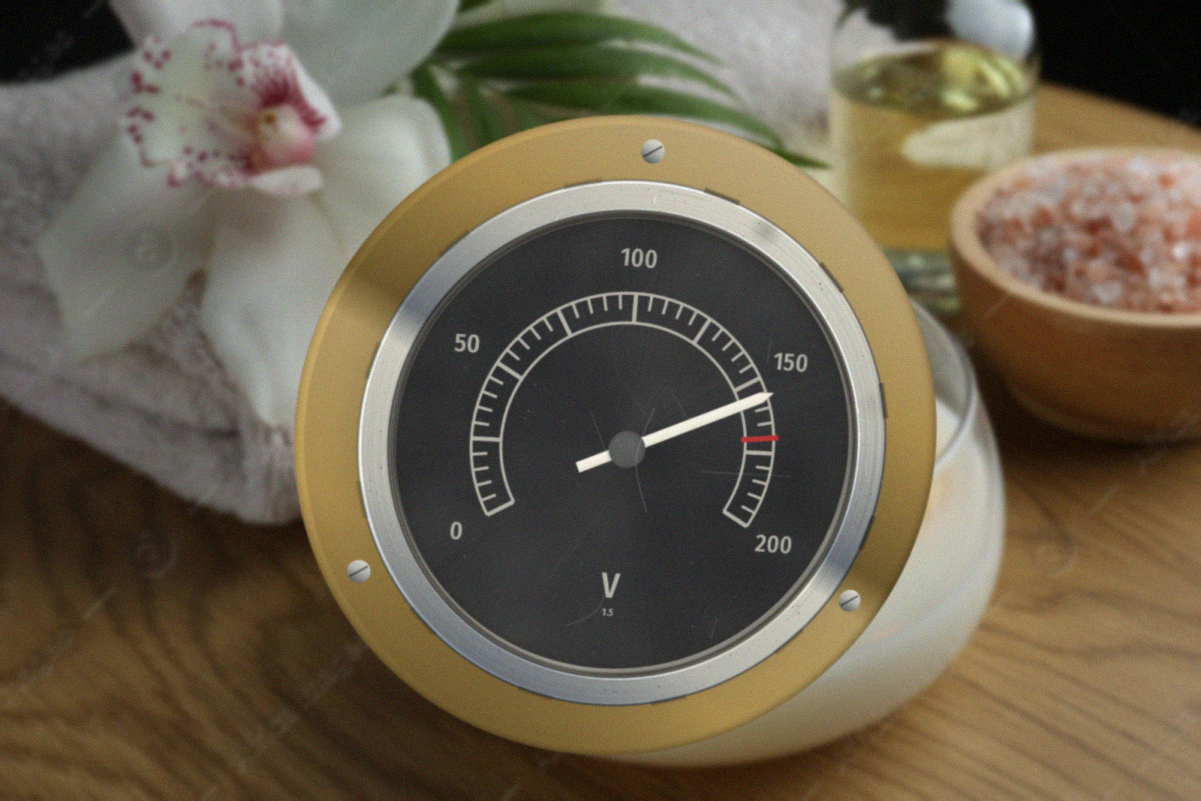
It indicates 155 V
